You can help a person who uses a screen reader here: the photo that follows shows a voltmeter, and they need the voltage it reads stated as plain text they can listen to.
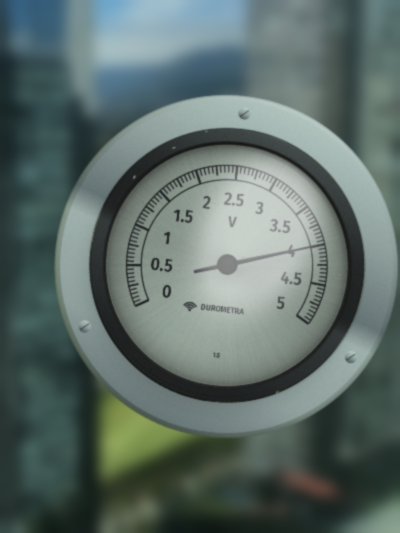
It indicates 4 V
